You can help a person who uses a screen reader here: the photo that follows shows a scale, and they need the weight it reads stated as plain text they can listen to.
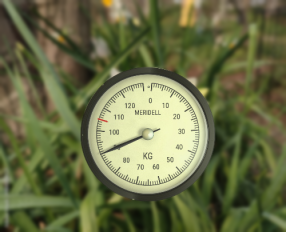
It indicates 90 kg
